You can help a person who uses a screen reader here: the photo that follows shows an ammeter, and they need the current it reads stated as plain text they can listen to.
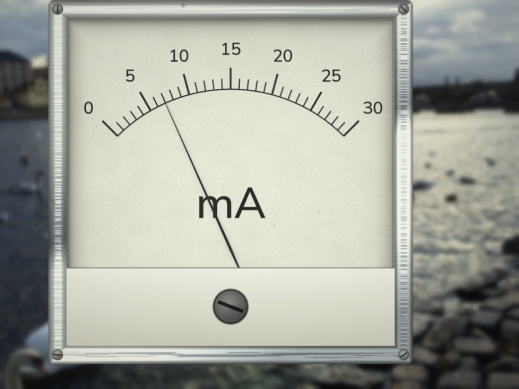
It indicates 7 mA
